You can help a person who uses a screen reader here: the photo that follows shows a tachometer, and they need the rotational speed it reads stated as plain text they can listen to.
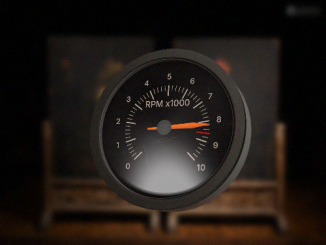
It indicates 8200 rpm
